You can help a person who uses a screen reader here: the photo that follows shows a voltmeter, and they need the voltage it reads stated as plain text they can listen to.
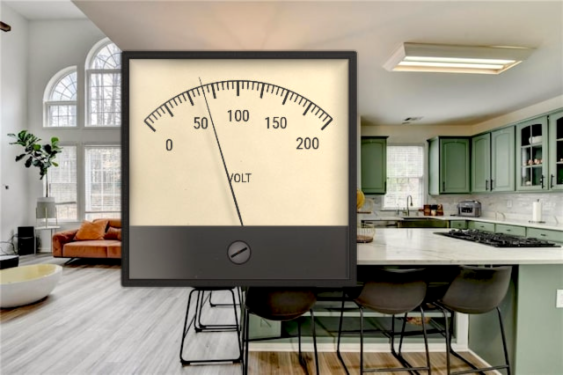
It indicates 65 V
